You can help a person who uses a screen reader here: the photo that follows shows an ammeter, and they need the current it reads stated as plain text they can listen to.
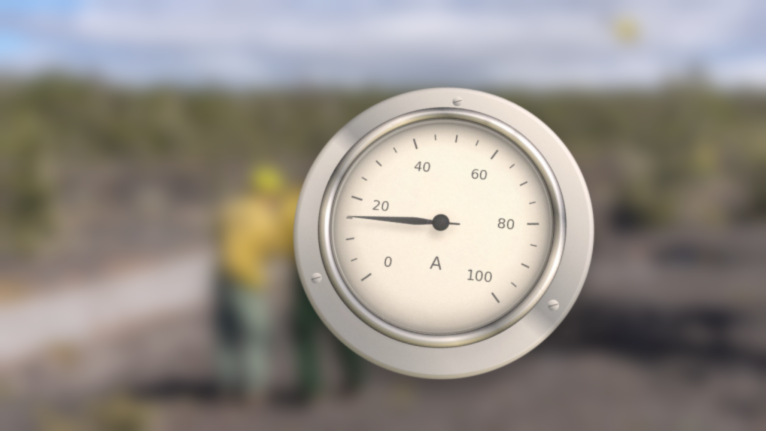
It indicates 15 A
